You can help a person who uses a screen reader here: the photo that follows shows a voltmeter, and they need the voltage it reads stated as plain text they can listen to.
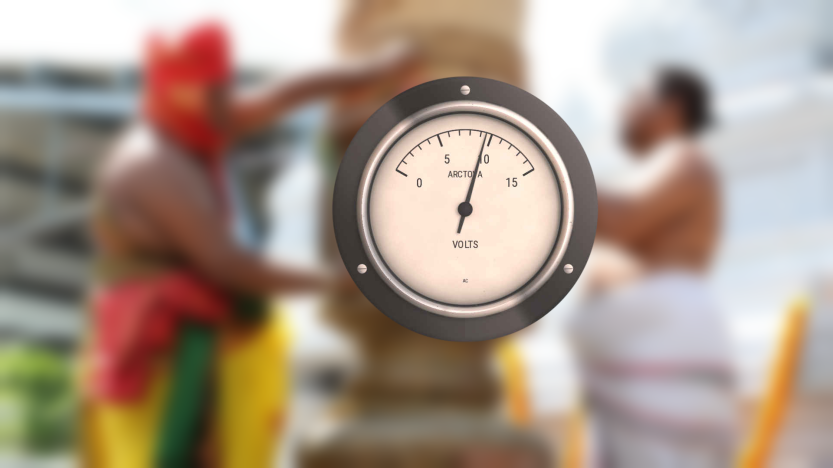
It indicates 9.5 V
